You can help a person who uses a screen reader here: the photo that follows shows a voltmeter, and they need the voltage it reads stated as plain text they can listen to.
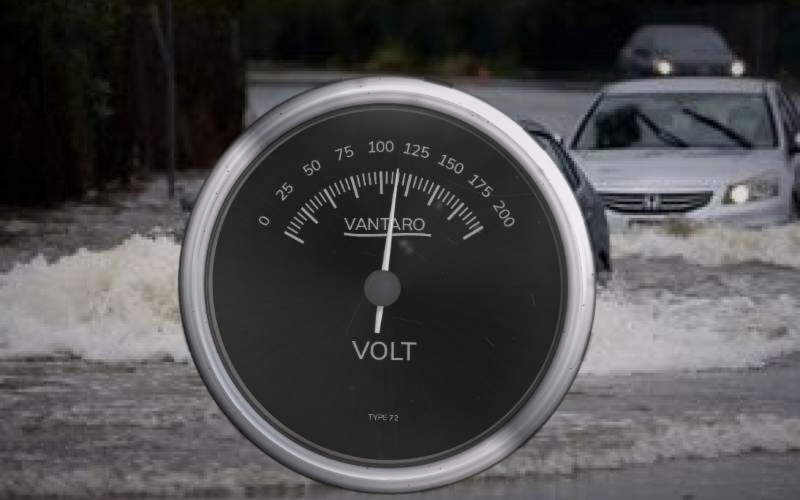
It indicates 115 V
